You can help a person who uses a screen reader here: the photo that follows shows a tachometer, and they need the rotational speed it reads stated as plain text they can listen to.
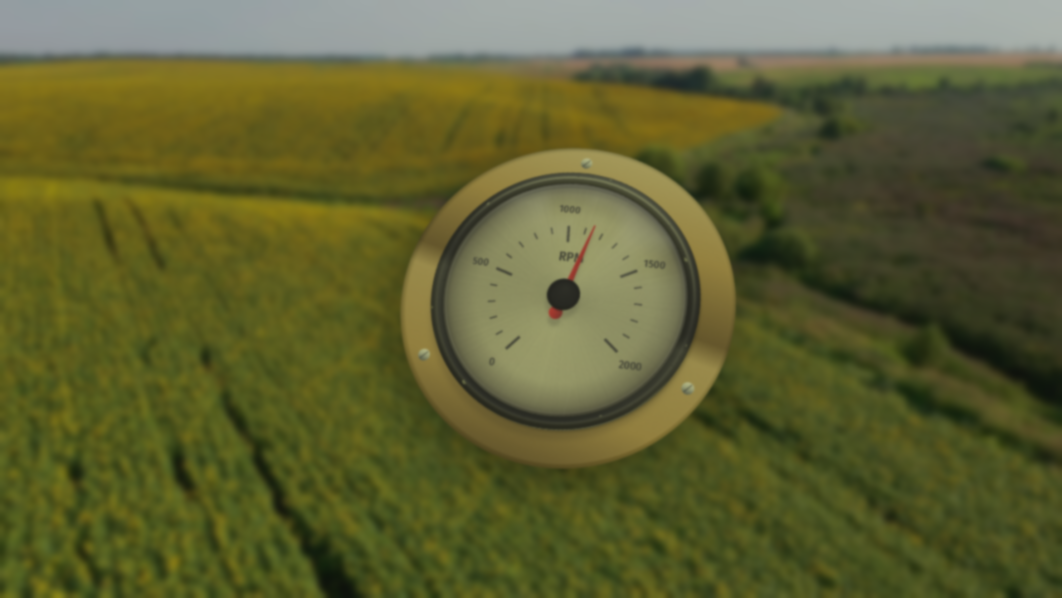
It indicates 1150 rpm
